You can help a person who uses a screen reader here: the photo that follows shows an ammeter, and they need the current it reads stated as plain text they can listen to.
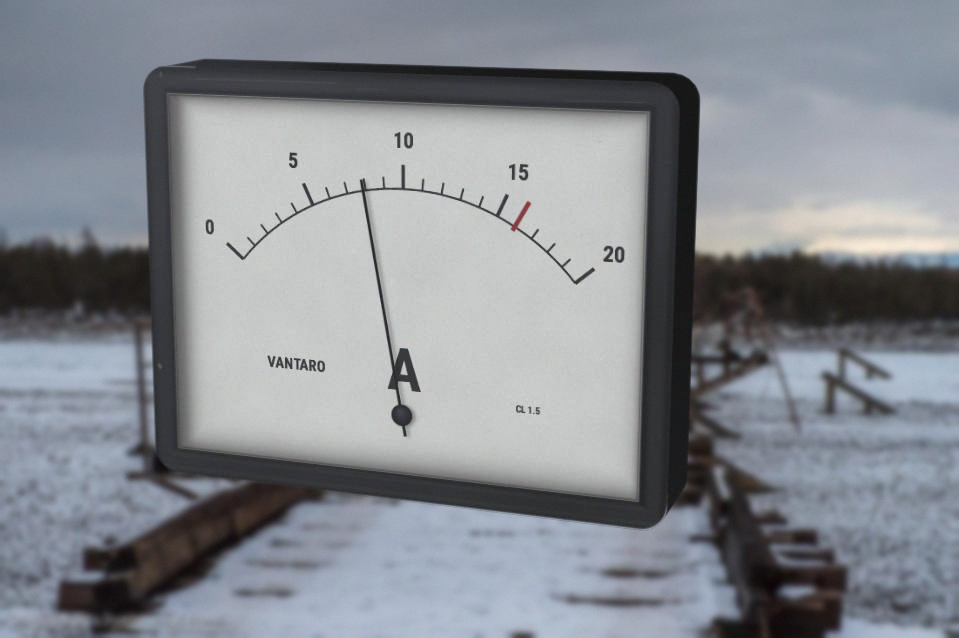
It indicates 8 A
